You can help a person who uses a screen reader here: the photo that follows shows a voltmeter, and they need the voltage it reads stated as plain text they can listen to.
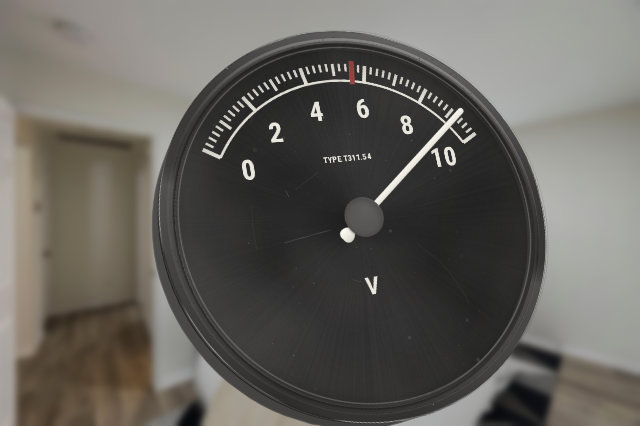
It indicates 9.2 V
